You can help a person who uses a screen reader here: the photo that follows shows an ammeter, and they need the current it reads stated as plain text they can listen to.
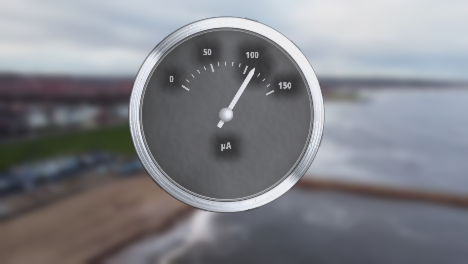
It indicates 110 µA
